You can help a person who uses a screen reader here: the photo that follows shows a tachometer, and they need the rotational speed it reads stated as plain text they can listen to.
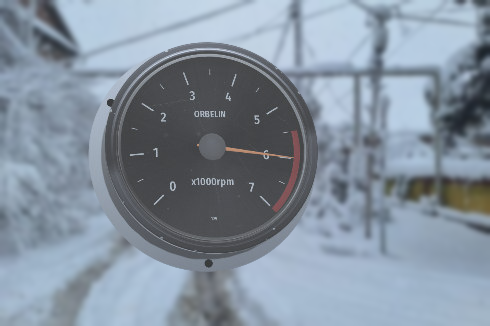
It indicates 6000 rpm
